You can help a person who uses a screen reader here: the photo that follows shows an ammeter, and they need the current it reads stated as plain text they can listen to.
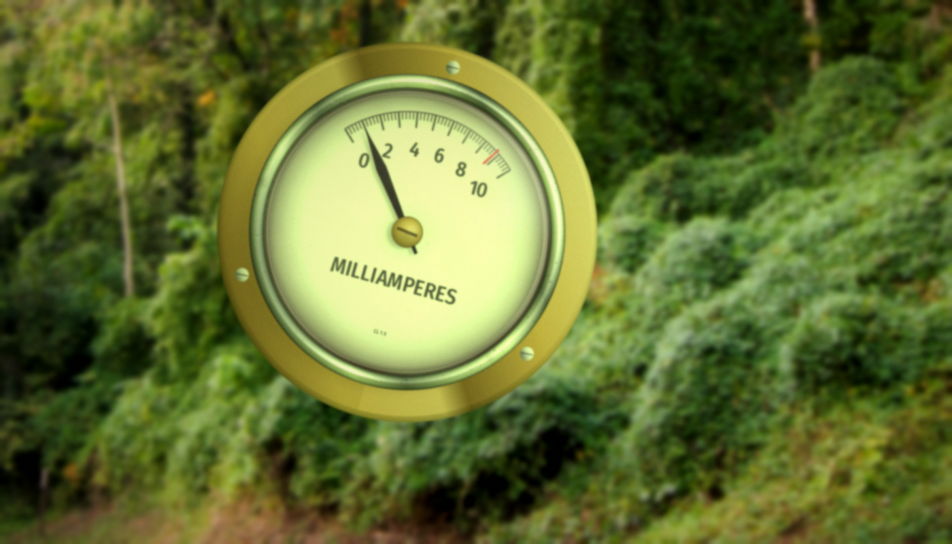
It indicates 1 mA
